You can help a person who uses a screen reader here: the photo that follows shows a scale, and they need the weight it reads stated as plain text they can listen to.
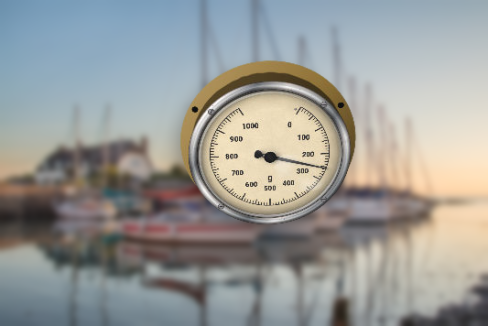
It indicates 250 g
